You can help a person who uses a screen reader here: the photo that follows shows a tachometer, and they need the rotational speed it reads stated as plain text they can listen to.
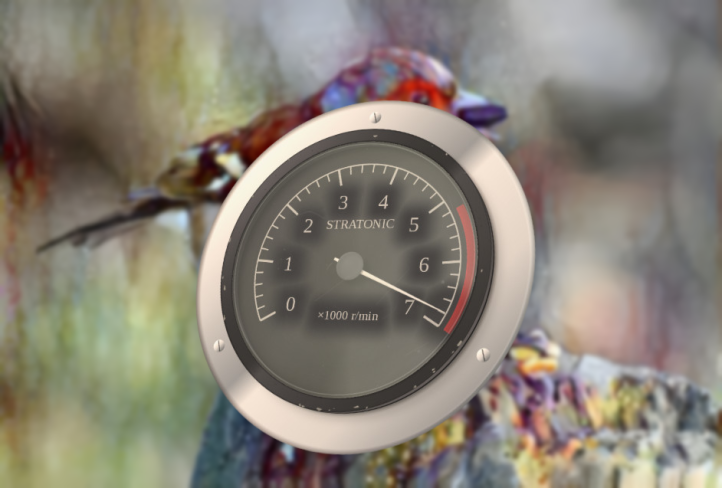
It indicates 6800 rpm
